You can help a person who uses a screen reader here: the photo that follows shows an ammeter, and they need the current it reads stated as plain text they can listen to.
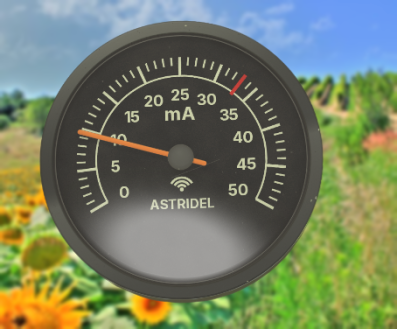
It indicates 9.5 mA
